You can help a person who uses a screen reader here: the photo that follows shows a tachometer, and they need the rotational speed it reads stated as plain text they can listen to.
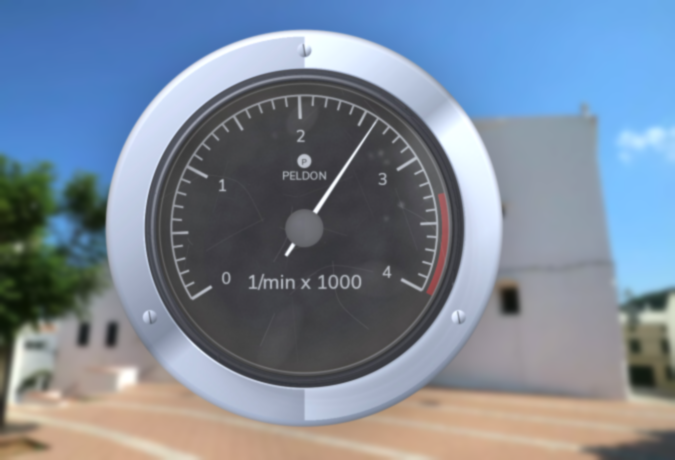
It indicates 2600 rpm
